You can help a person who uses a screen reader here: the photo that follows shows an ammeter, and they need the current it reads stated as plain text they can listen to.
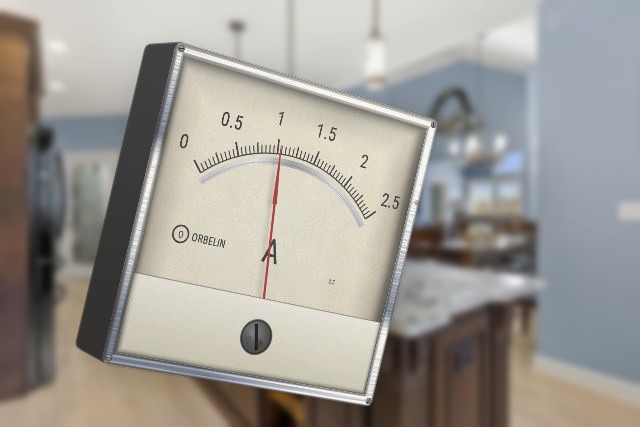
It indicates 1 A
